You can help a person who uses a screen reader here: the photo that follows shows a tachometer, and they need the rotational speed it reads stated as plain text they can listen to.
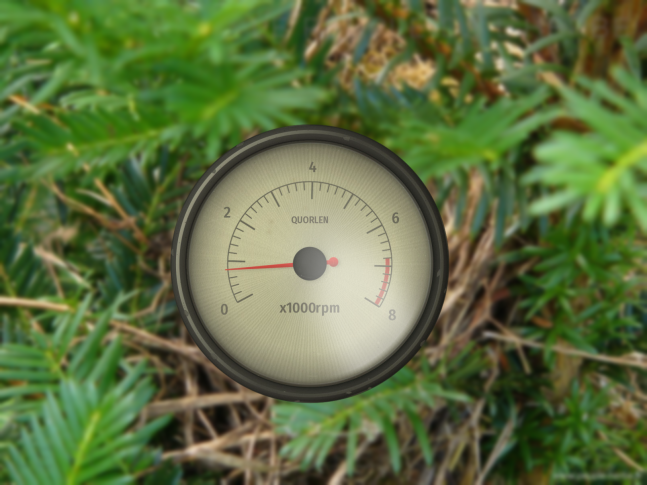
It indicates 800 rpm
